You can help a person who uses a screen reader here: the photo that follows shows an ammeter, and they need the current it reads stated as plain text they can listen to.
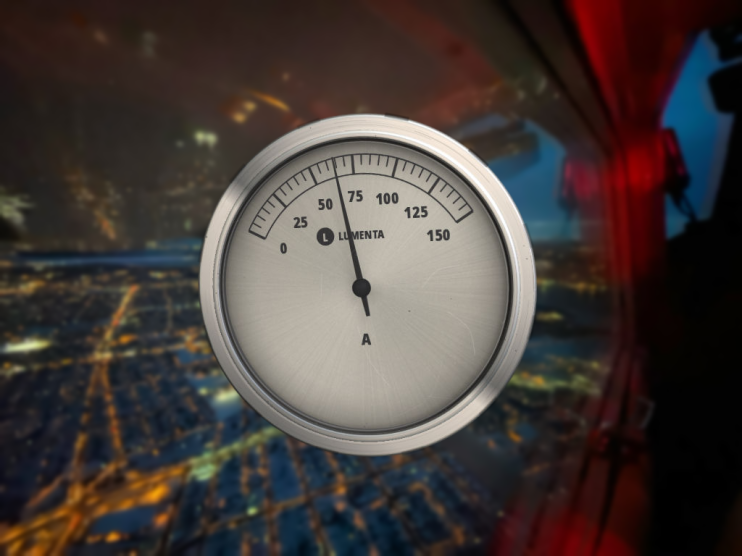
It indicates 65 A
